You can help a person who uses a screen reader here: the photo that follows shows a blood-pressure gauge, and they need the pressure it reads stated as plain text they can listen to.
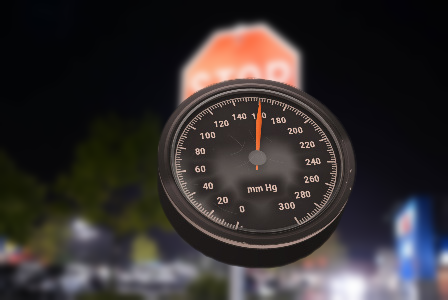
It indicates 160 mmHg
